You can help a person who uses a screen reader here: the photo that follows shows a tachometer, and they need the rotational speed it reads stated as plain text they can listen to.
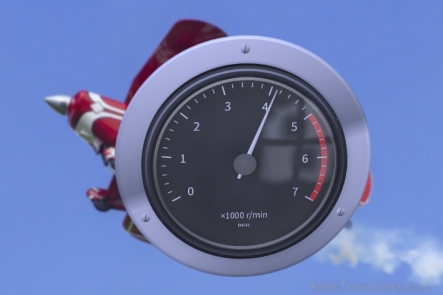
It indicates 4100 rpm
